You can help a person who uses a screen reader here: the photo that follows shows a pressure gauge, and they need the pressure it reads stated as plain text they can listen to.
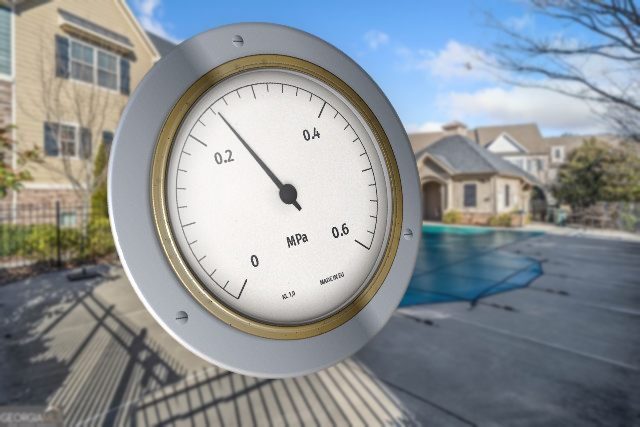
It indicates 0.24 MPa
